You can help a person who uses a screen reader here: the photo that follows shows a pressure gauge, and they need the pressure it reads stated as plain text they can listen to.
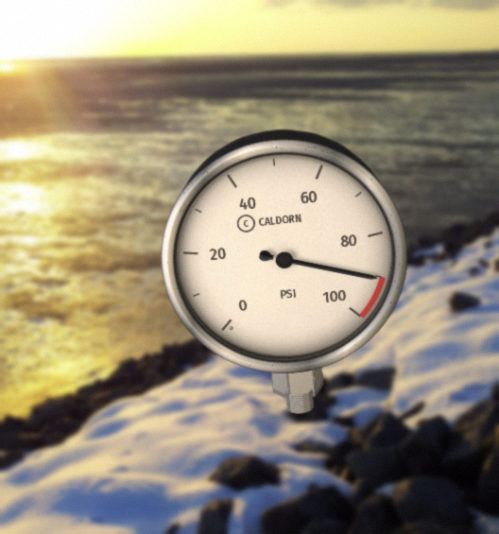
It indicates 90 psi
